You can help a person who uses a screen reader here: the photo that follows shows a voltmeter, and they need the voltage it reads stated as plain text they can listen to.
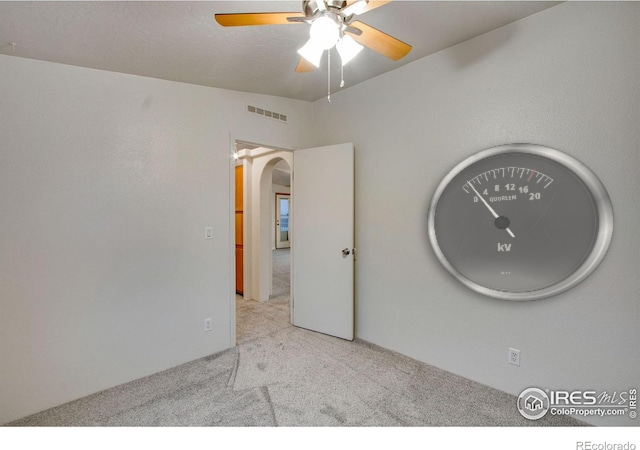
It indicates 2 kV
